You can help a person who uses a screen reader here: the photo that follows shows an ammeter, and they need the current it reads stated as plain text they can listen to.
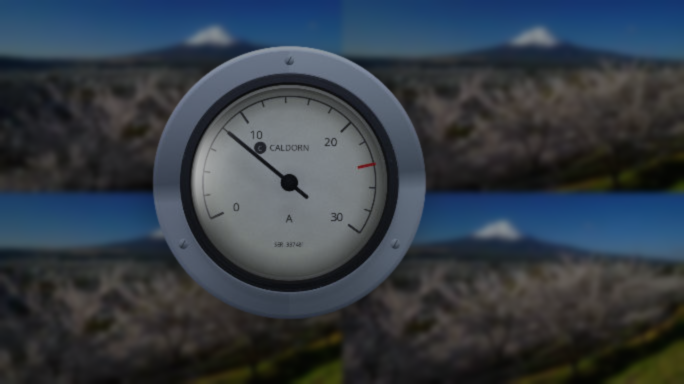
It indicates 8 A
